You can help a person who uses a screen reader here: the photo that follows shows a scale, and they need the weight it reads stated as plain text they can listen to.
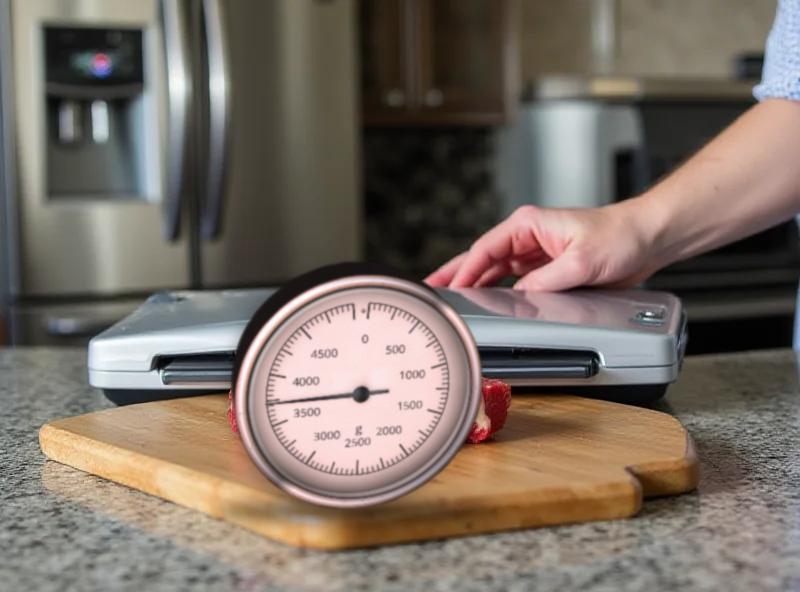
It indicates 3750 g
